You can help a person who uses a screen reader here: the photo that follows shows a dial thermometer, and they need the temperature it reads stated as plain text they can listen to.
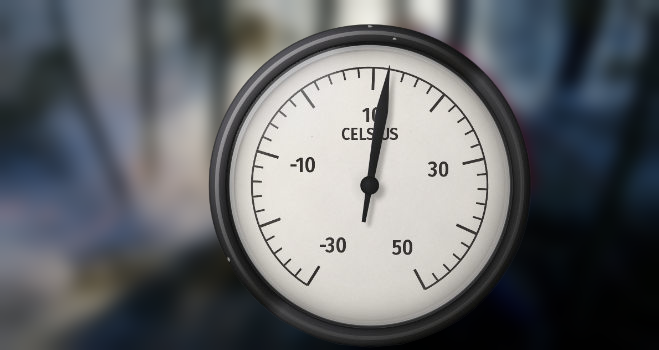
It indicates 12 °C
